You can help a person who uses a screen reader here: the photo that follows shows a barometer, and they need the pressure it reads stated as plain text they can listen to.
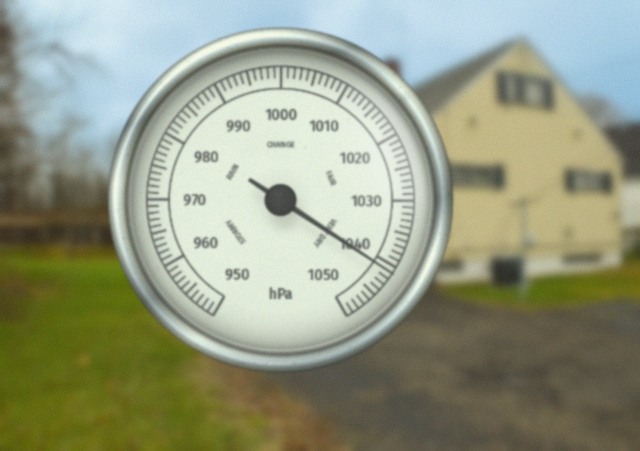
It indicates 1041 hPa
